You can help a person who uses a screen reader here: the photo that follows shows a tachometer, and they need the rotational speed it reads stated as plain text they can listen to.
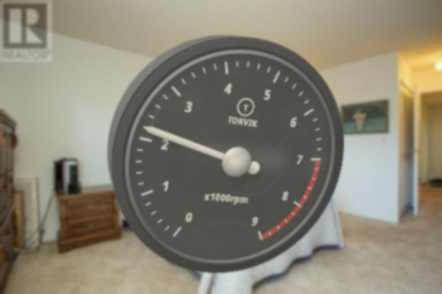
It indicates 2200 rpm
